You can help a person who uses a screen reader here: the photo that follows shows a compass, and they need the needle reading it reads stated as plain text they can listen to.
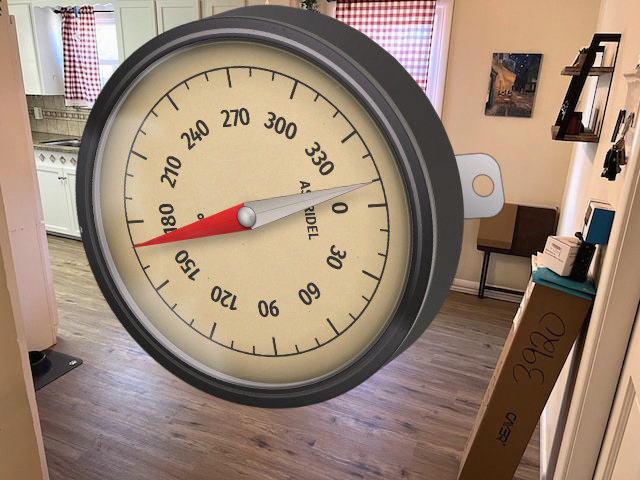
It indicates 170 °
